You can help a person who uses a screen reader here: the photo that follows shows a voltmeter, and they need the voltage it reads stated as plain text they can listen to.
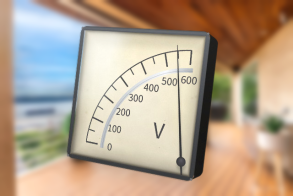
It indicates 550 V
